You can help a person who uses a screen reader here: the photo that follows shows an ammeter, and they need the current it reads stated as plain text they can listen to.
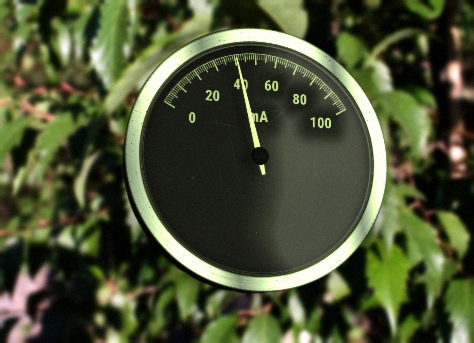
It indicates 40 mA
